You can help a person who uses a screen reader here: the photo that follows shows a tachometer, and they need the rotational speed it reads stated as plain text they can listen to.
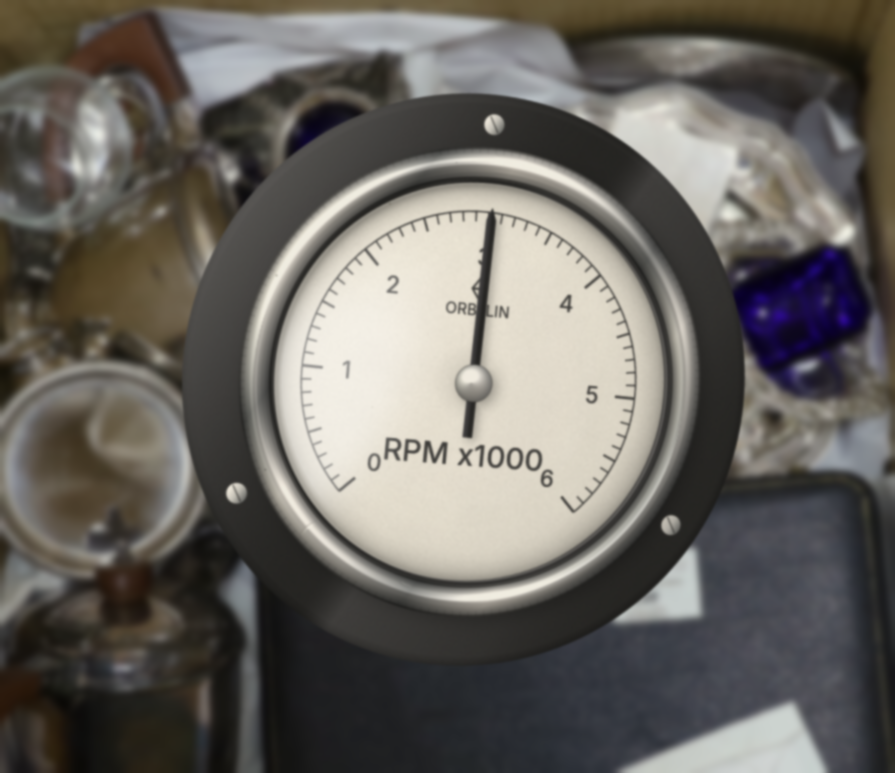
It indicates 3000 rpm
